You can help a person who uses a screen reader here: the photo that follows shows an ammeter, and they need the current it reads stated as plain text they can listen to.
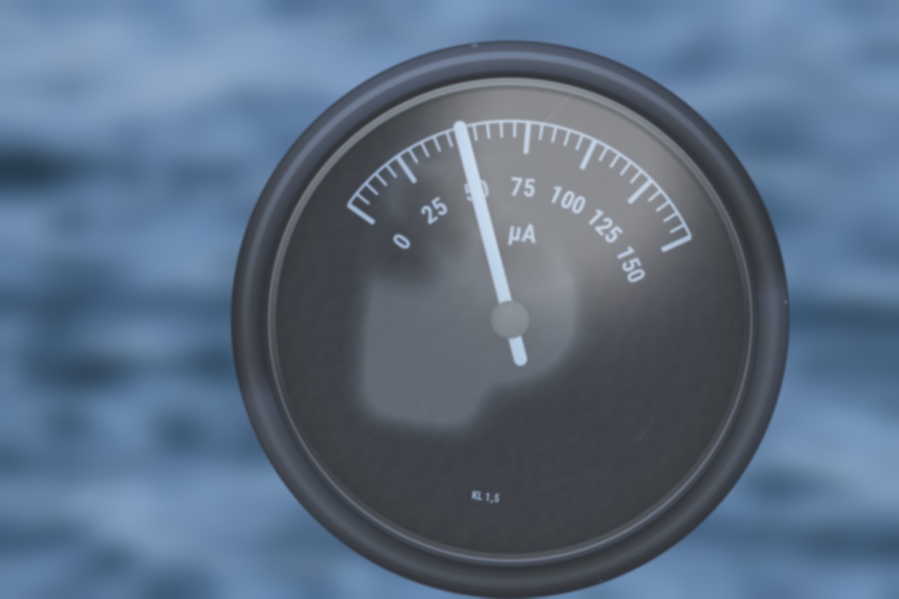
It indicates 50 µA
